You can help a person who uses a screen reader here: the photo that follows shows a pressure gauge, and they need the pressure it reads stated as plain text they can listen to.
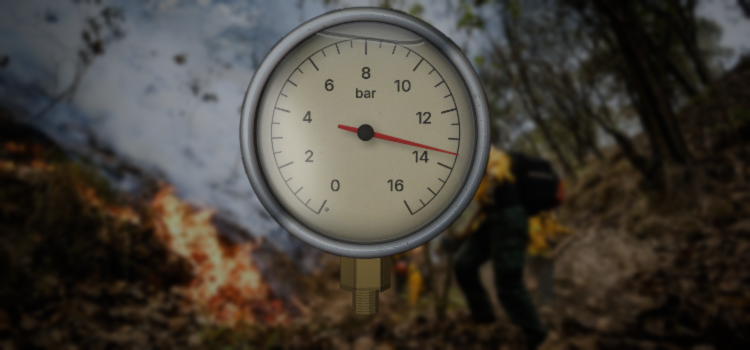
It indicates 13.5 bar
